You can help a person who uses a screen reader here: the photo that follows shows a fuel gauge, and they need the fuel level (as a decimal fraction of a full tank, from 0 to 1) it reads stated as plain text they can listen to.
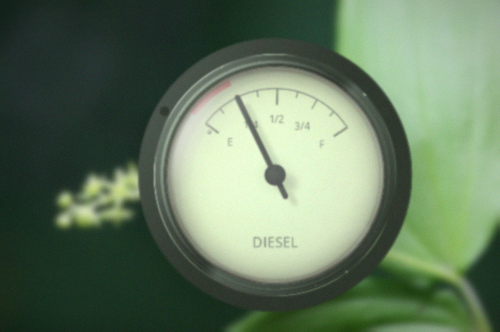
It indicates 0.25
